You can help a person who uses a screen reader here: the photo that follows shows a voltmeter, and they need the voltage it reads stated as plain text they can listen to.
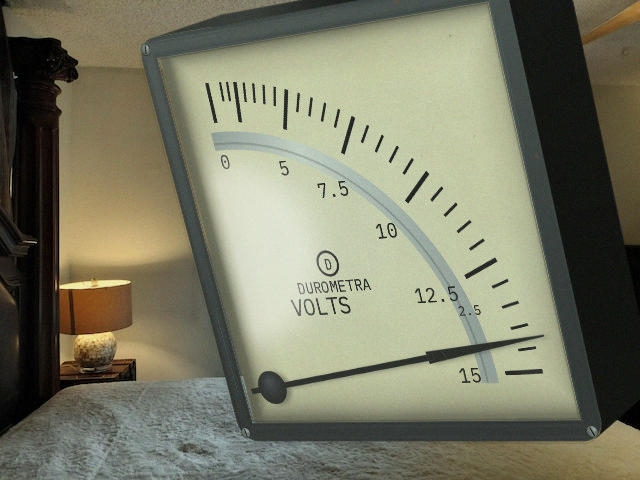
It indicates 14.25 V
